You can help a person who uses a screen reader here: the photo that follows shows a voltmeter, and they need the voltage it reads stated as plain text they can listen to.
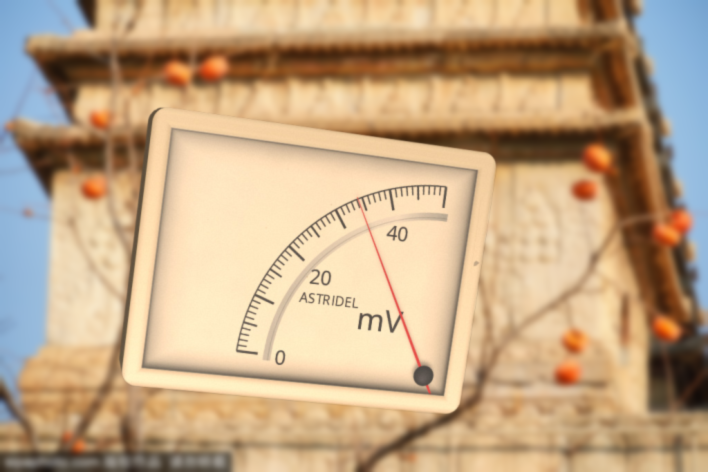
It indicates 34 mV
